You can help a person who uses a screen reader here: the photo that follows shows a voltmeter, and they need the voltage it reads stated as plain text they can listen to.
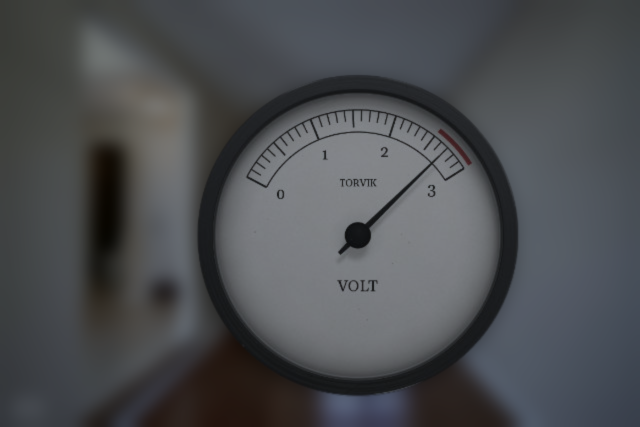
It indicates 2.7 V
